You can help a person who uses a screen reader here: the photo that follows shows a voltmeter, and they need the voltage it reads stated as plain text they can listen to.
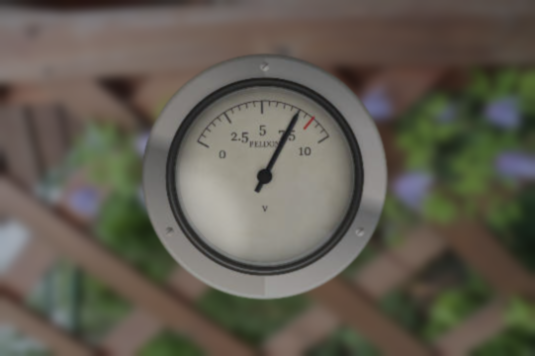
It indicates 7.5 V
